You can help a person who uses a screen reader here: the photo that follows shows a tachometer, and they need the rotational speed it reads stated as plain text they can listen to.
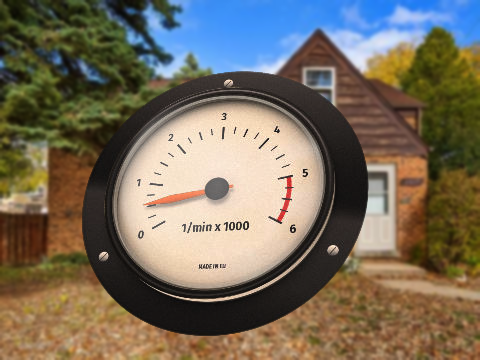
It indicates 500 rpm
